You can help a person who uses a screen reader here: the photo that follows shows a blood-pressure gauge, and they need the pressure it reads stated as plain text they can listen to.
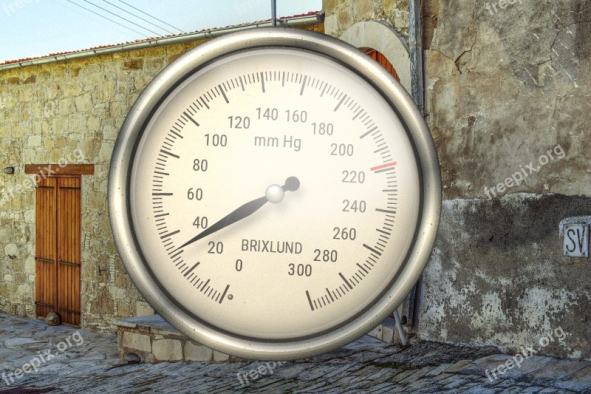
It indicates 32 mmHg
